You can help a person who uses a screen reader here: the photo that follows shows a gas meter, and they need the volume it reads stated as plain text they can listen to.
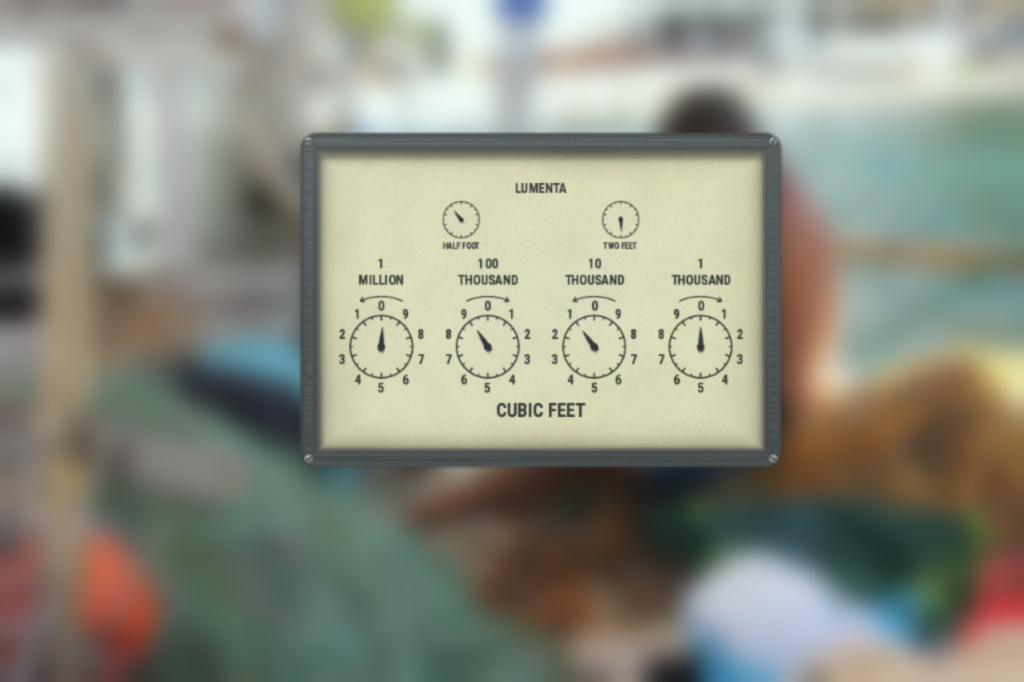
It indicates 991000 ft³
